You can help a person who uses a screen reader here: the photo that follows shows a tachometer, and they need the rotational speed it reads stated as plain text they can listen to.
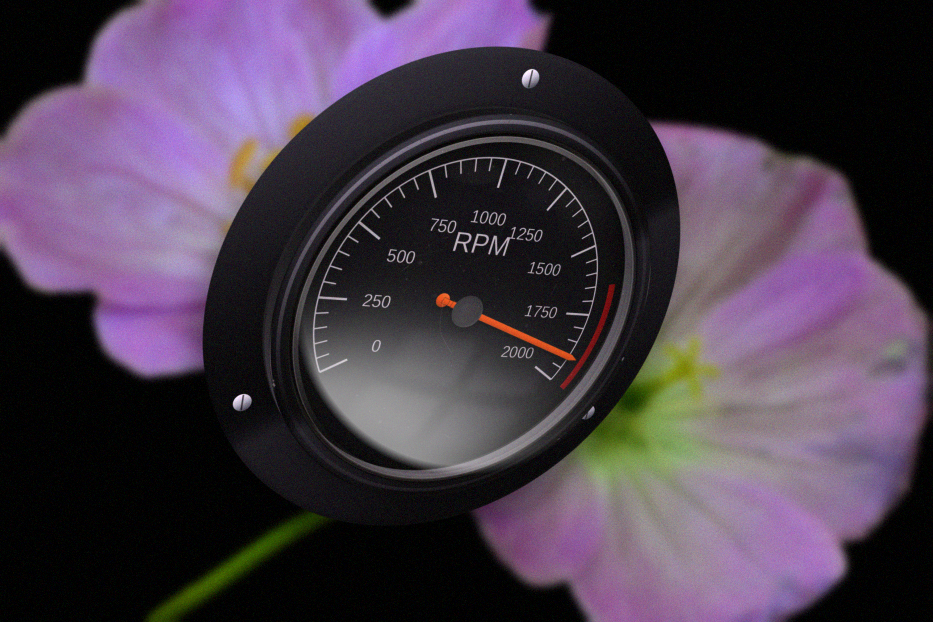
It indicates 1900 rpm
